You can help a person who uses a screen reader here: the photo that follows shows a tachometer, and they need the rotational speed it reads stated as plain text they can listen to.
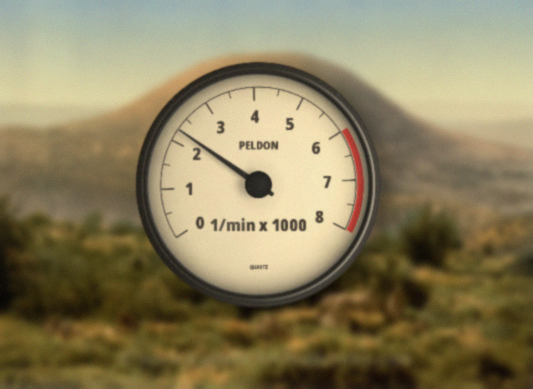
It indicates 2250 rpm
